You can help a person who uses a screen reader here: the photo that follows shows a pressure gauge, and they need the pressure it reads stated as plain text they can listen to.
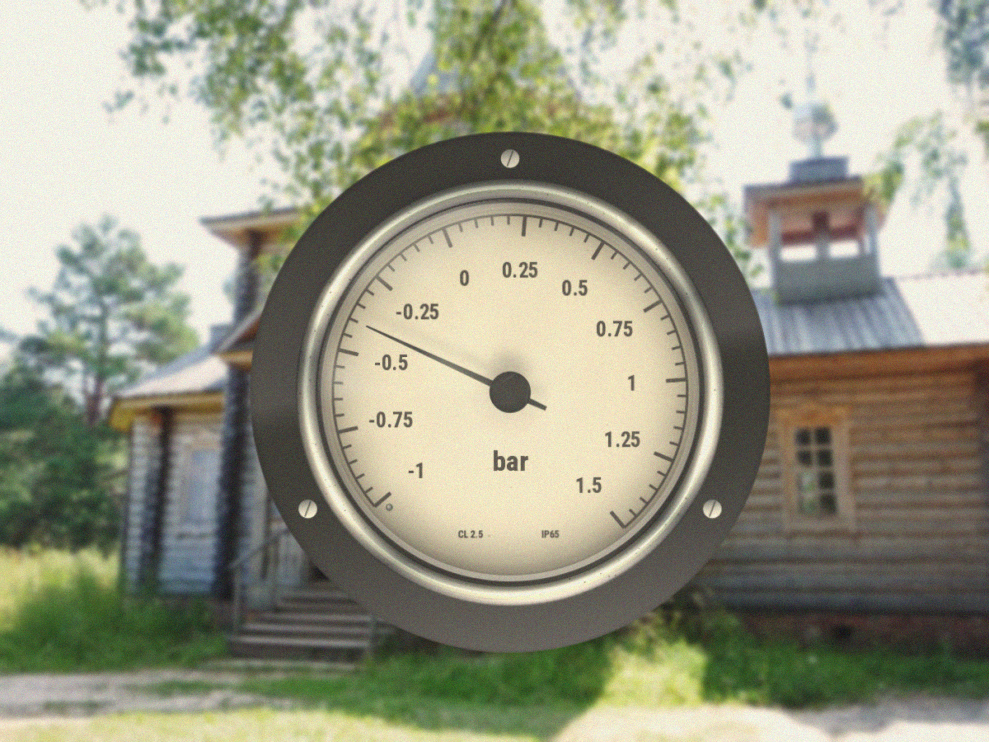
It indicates -0.4 bar
